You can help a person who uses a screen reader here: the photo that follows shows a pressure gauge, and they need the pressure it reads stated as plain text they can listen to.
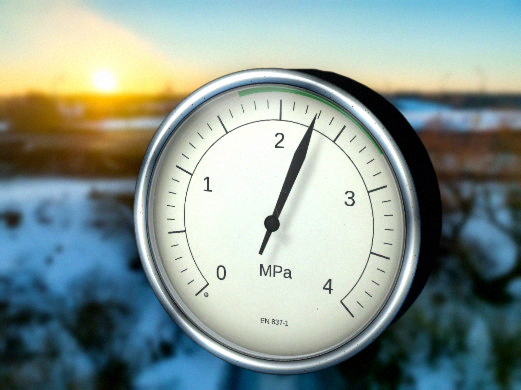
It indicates 2.3 MPa
